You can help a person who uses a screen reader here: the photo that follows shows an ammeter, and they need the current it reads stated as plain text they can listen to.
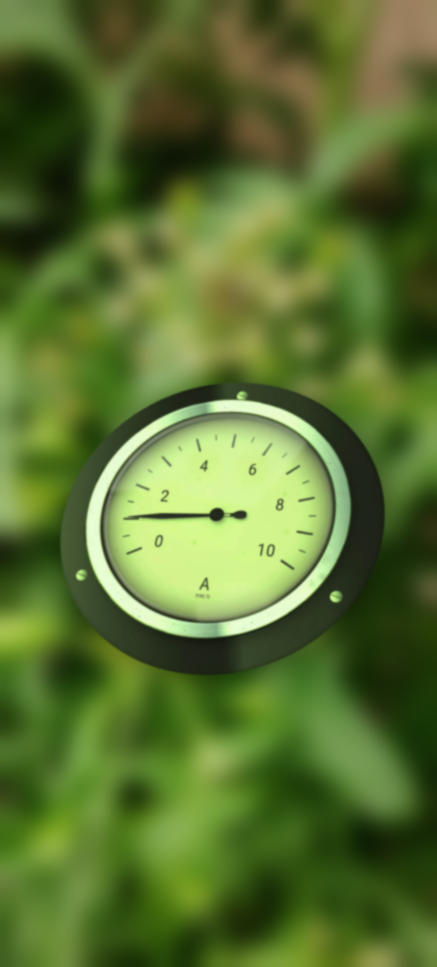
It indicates 1 A
